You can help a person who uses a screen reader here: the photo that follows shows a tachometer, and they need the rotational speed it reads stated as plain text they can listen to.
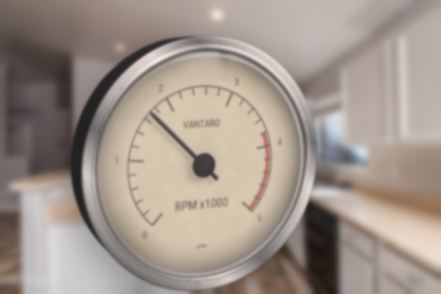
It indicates 1700 rpm
